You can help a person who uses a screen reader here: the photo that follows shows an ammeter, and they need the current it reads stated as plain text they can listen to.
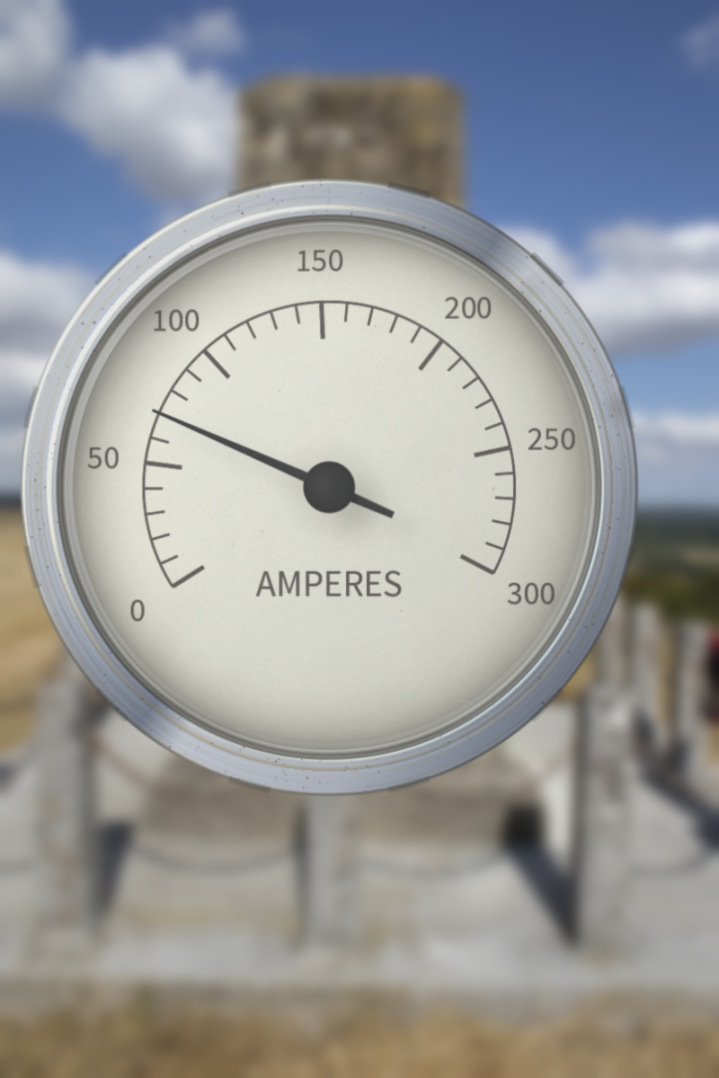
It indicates 70 A
